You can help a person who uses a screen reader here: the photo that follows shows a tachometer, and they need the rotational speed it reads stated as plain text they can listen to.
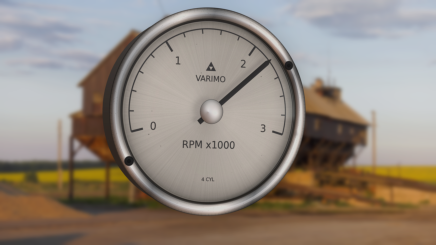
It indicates 2200 rpm
